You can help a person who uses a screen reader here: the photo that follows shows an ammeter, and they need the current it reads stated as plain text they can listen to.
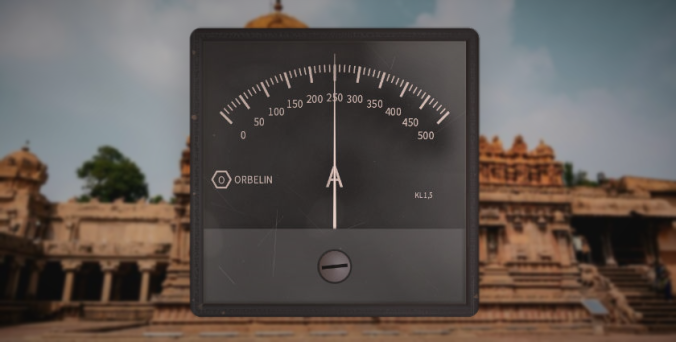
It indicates 250 A
